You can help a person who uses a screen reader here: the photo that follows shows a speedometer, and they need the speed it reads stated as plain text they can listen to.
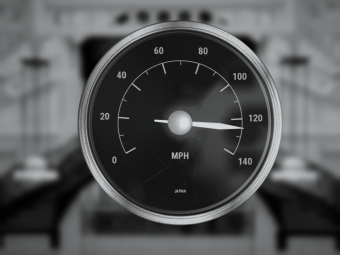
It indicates 125 mph
